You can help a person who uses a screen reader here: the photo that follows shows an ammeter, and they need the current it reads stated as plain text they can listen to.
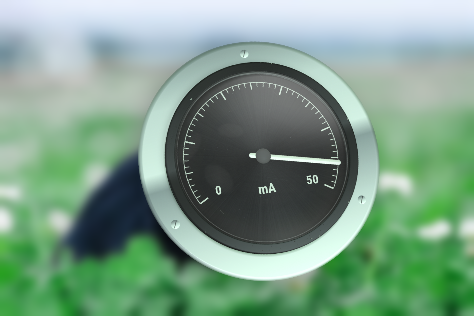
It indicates 46 mA
